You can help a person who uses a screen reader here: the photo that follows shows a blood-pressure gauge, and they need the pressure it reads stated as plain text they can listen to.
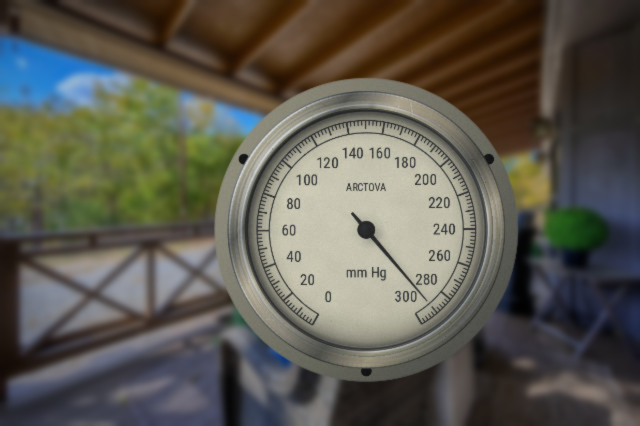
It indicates 290 mmHg
